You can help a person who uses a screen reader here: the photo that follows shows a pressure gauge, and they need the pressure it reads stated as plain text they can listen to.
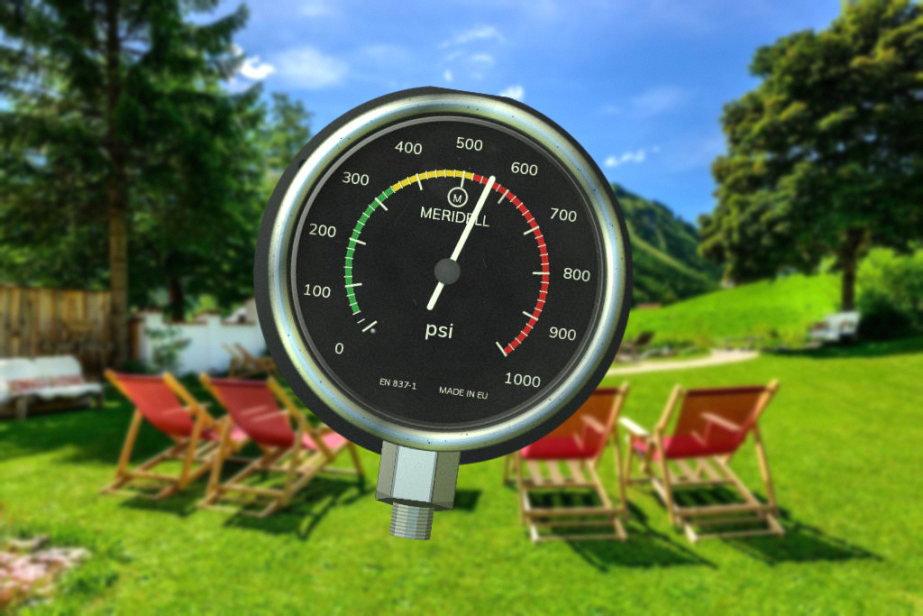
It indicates 560 psi
